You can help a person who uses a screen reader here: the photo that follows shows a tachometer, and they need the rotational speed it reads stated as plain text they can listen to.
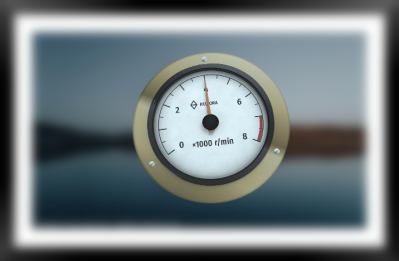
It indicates 4000 rpm
